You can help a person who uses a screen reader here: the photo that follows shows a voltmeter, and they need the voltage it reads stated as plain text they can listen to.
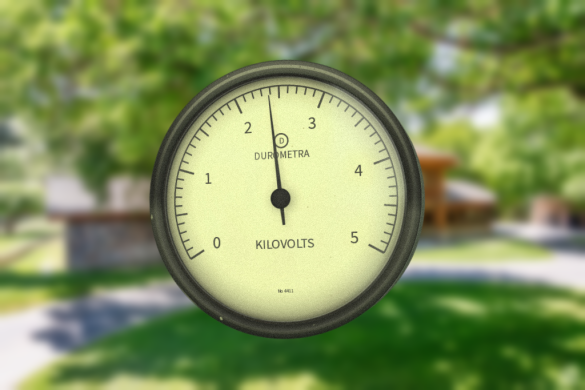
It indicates 2.4 kV
